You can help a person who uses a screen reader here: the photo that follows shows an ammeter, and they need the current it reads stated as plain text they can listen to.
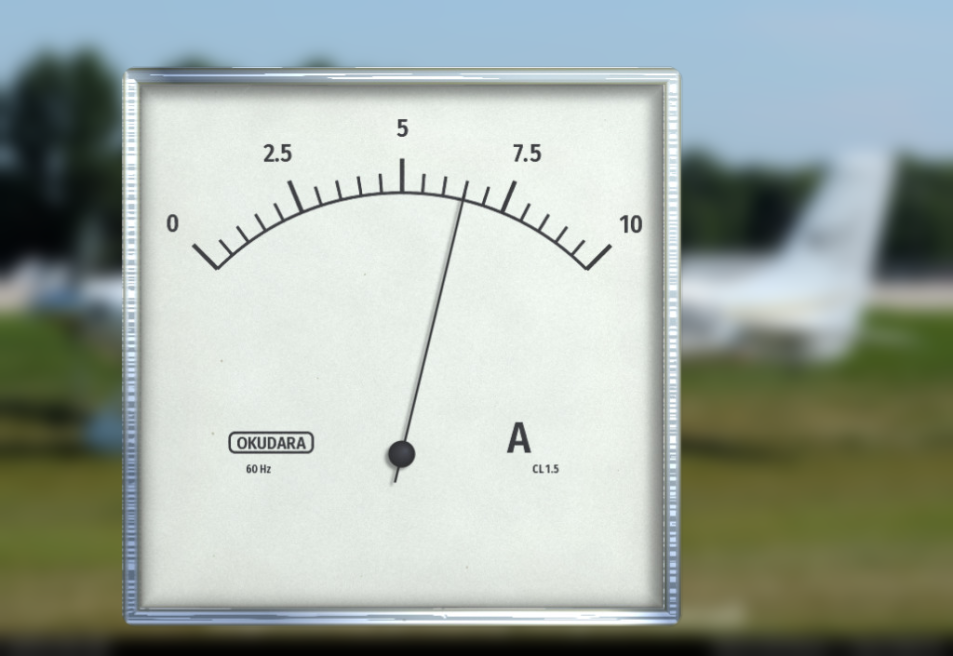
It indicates 6.5 A
